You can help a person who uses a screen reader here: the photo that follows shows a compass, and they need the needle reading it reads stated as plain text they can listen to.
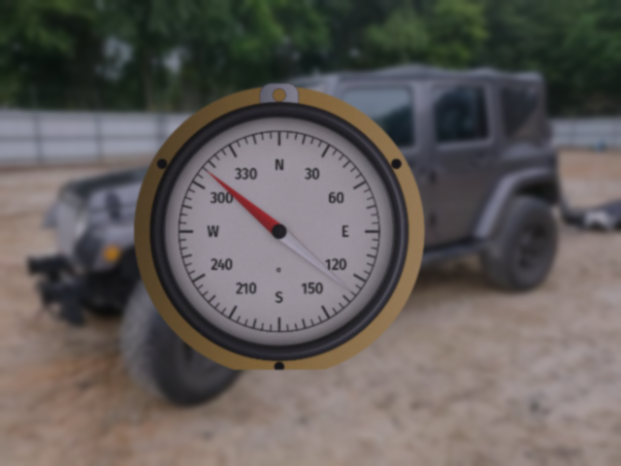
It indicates 310 °
